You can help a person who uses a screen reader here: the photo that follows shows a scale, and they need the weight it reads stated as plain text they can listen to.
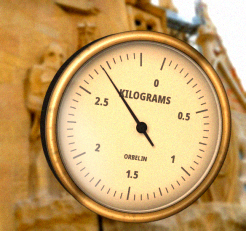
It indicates 2.7 kg
